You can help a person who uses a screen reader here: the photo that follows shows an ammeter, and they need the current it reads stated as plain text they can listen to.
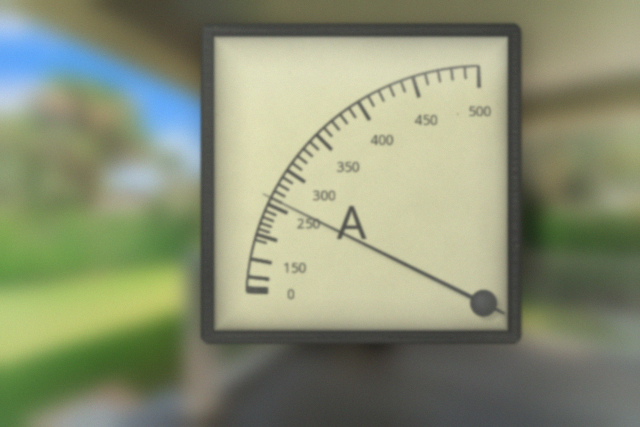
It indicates 260 A
